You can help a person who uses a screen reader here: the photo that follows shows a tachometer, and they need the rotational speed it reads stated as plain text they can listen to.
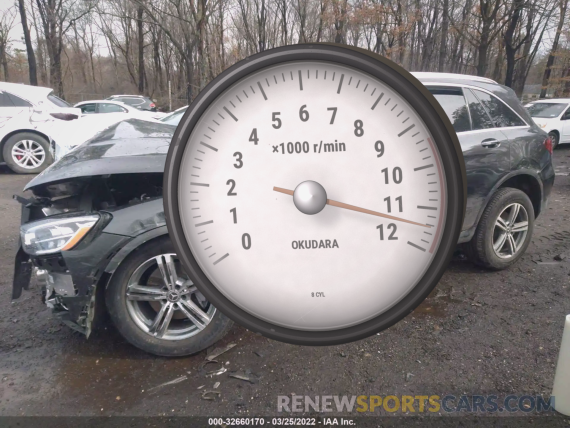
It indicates 11400 rpm
